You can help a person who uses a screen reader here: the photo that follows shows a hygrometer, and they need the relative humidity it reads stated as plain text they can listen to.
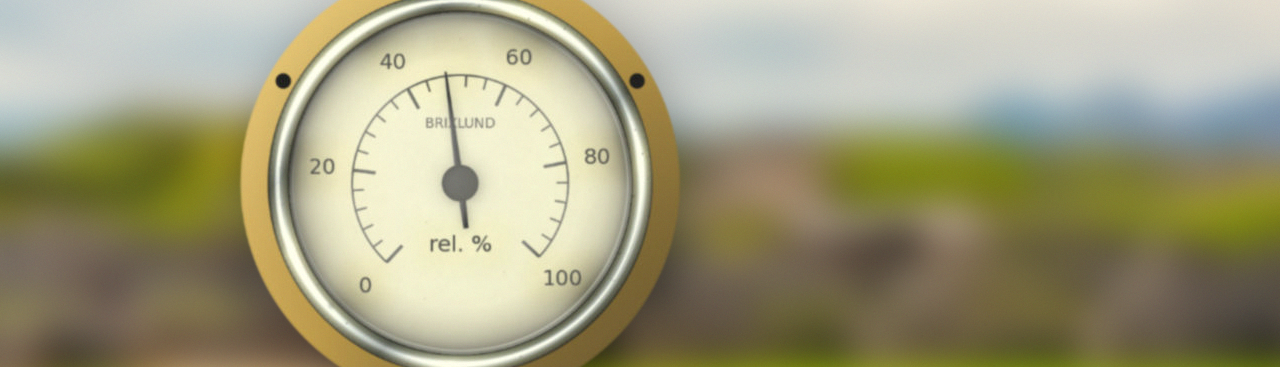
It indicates 48 %
